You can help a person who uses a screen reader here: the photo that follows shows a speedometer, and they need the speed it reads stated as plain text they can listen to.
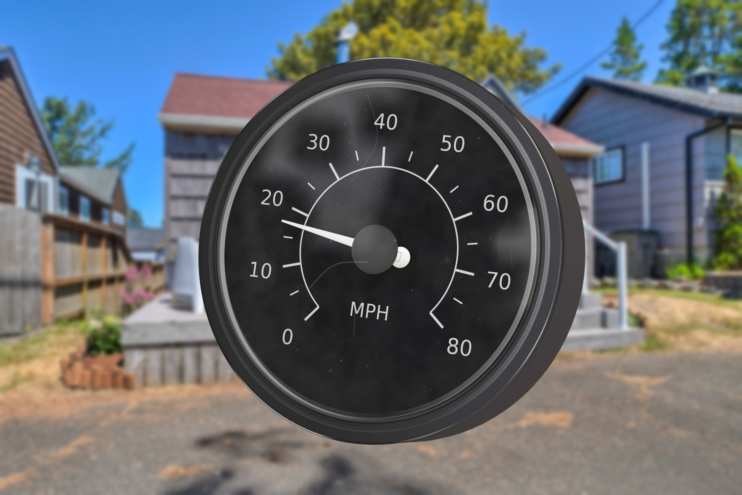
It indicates 17.5 mph
